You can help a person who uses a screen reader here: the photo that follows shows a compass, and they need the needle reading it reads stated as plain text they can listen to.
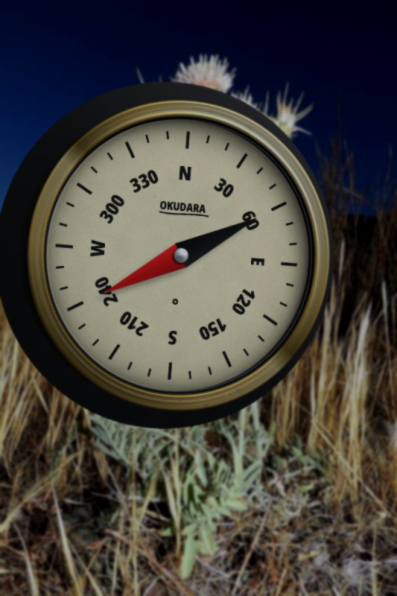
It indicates 240 °
